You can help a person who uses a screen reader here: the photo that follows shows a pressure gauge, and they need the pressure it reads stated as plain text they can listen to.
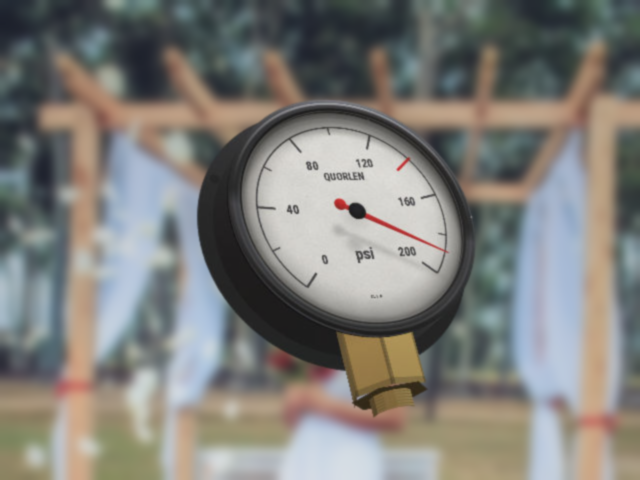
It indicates 190 psi
